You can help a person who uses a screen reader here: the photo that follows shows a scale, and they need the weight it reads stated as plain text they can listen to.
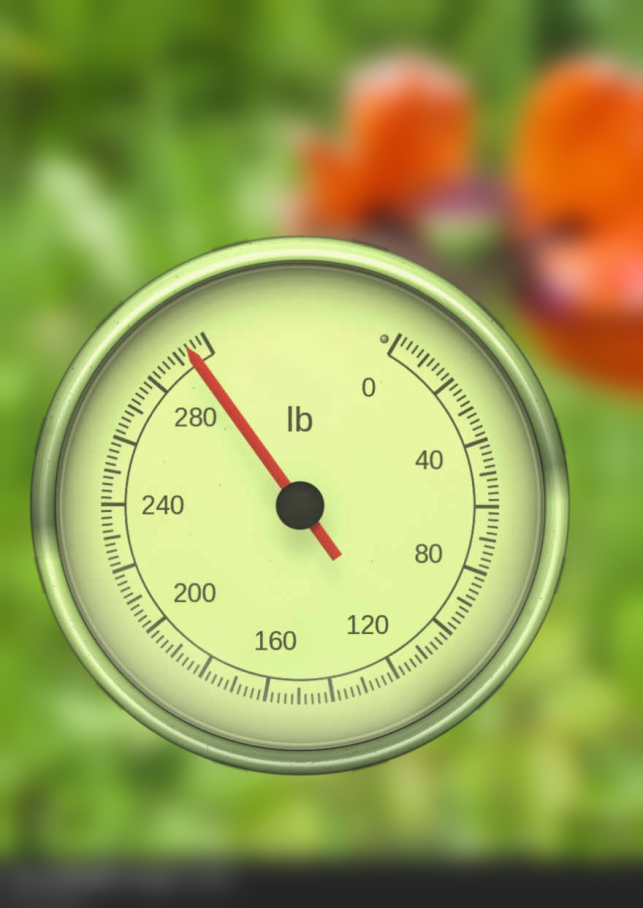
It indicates 294 lb
